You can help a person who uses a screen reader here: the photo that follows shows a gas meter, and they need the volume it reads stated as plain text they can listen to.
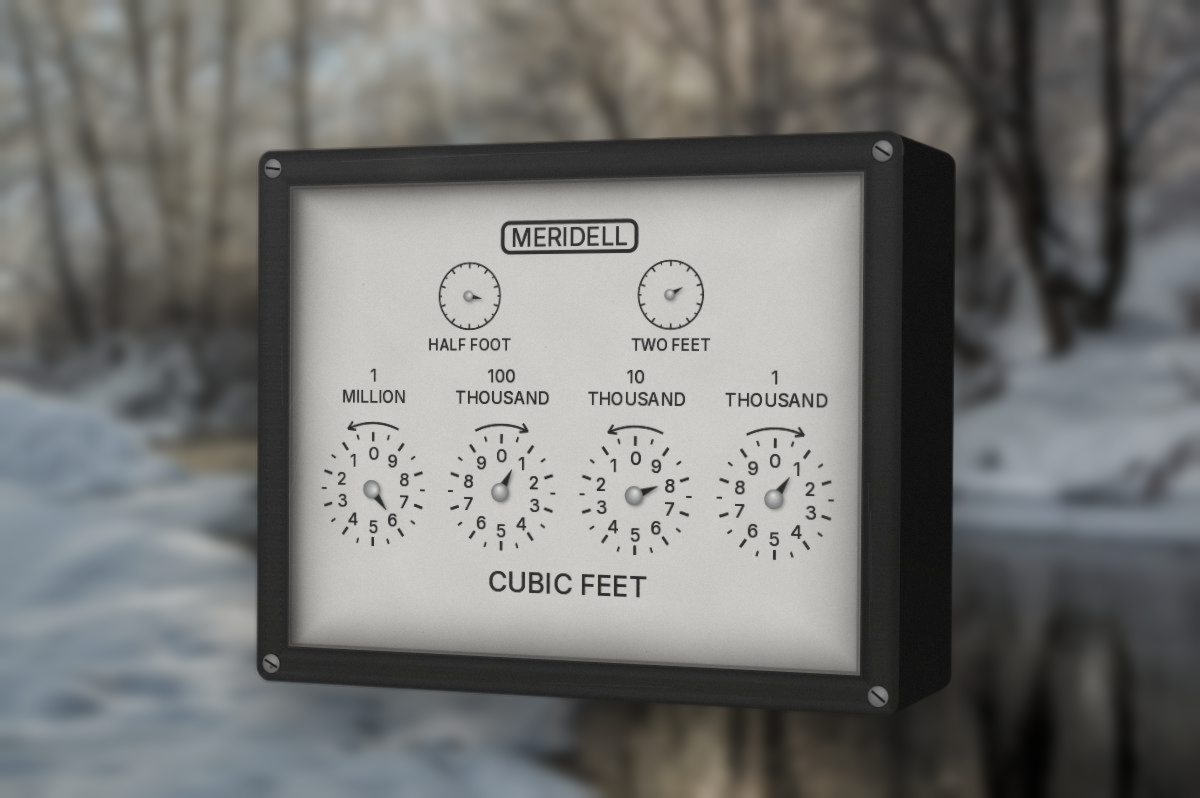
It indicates 608100 ft³
